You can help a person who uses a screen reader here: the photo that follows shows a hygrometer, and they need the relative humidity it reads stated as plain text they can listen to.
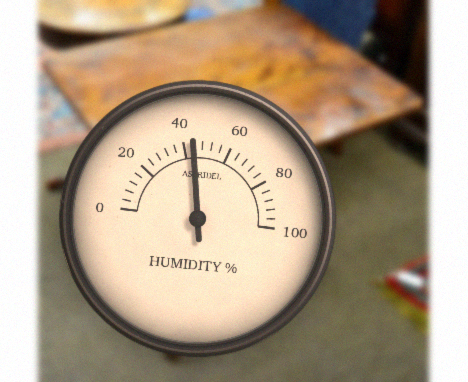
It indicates 44 %
